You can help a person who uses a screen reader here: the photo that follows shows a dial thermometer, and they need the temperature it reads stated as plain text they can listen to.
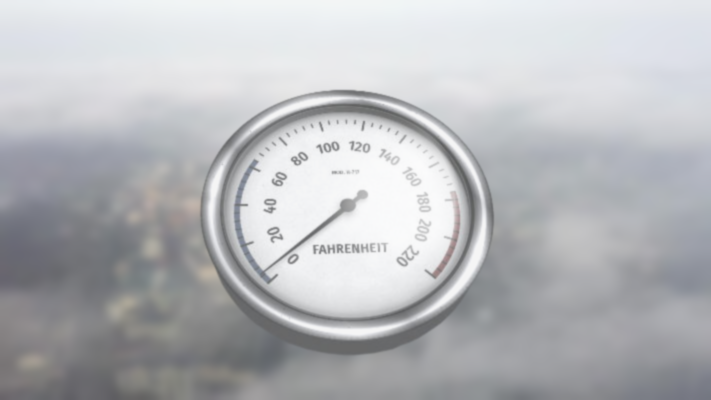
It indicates 4 °F
